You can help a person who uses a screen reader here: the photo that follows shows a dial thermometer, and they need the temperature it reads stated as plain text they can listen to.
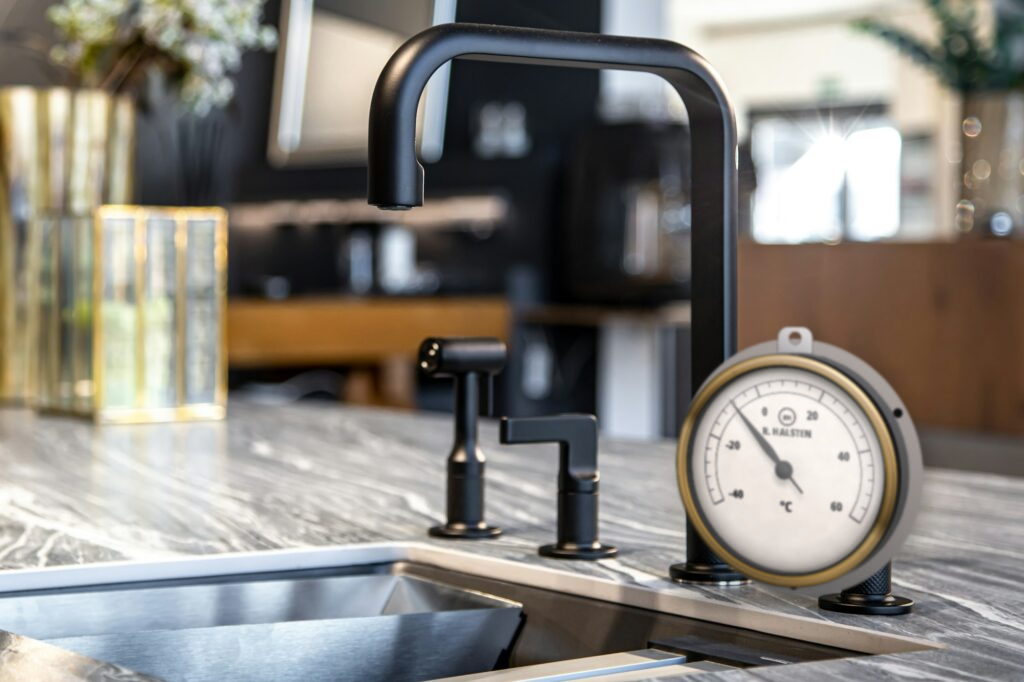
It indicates -8 °C
